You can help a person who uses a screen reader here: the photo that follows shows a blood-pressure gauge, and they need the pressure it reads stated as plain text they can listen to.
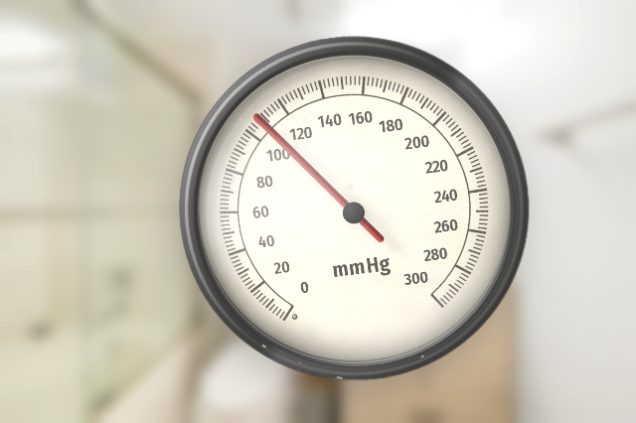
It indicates 108 mmHg
